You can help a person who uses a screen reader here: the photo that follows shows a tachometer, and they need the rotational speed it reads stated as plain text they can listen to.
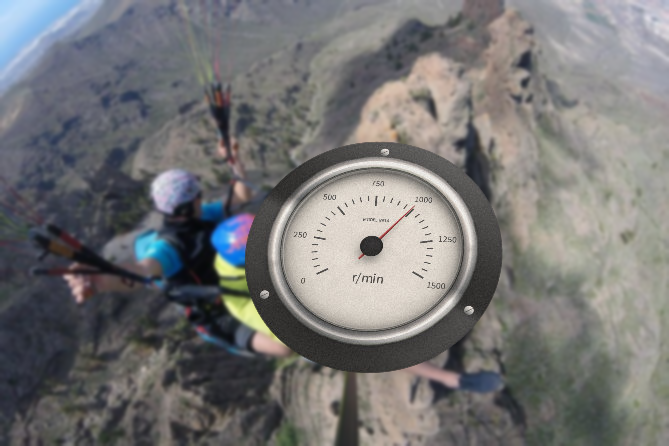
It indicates 1000 rpm
